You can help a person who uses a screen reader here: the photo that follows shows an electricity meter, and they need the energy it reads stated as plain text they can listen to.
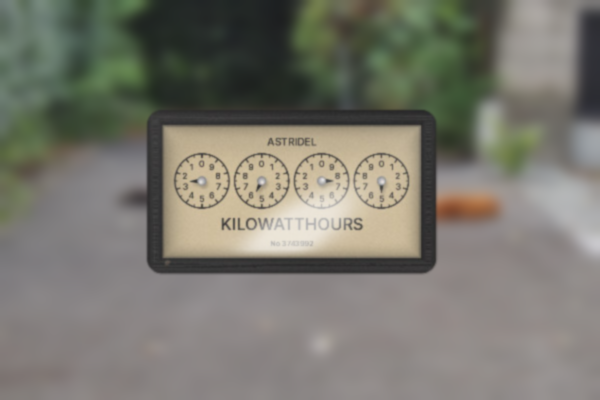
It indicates 2575 kWh
